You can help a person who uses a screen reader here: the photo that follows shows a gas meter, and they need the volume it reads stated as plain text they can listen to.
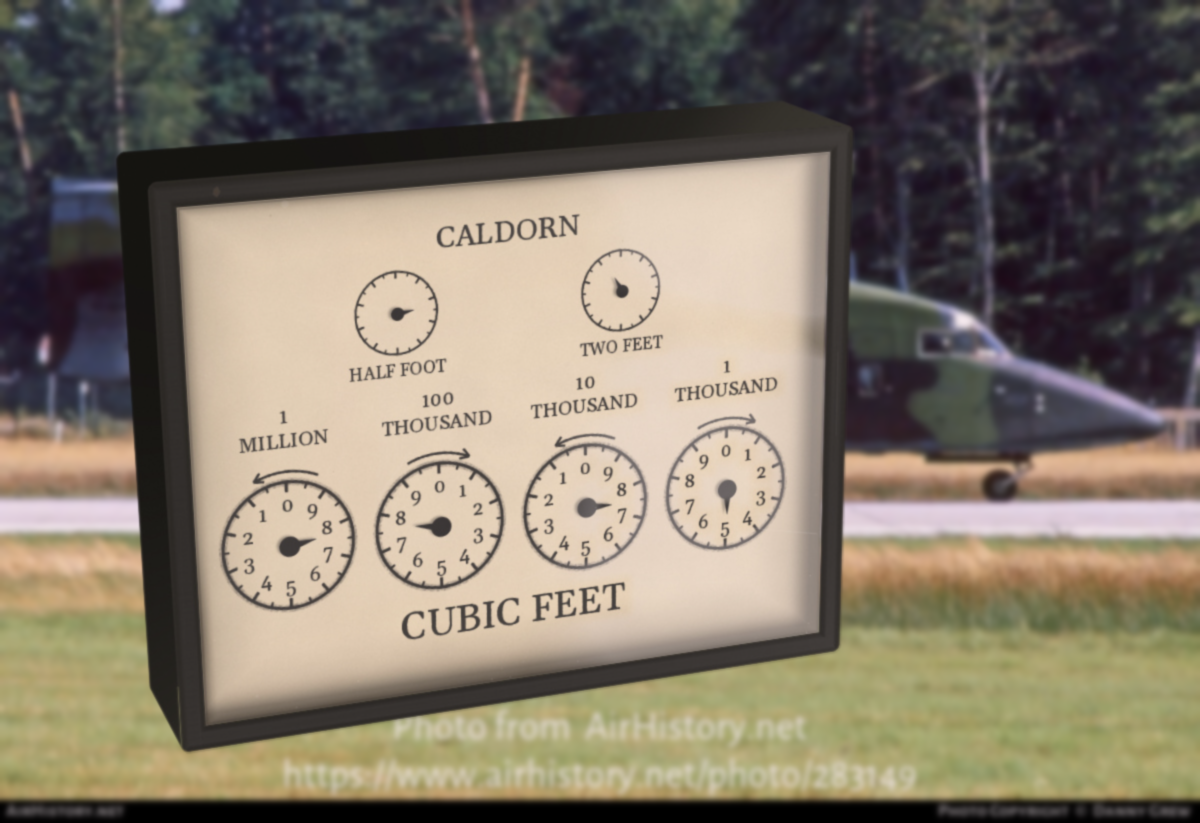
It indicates 777500 ft³
